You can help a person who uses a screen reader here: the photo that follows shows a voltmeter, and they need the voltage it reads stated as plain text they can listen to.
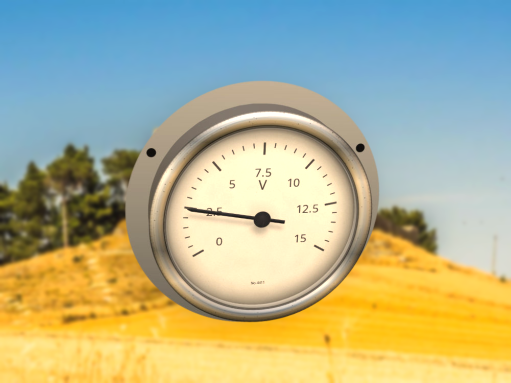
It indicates 2.5 V
